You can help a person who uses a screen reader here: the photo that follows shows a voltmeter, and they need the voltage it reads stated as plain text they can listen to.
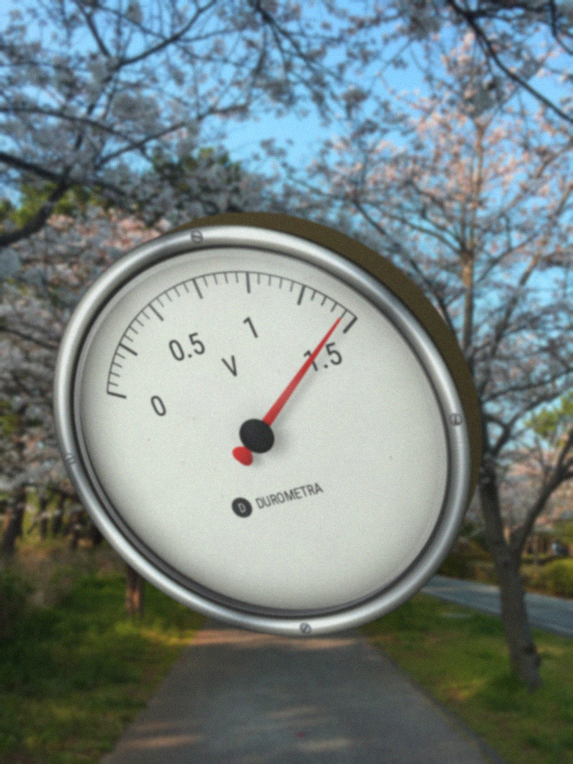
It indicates 1.45 V
